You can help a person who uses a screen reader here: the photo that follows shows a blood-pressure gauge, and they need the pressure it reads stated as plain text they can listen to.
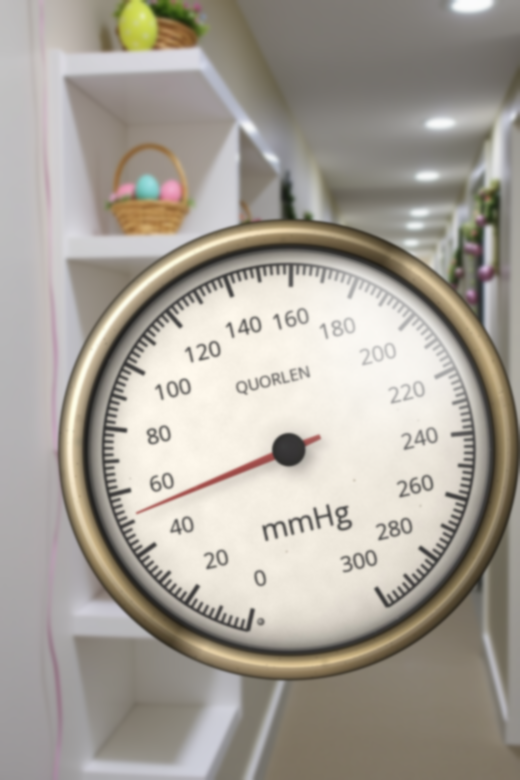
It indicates 52 mmHg
